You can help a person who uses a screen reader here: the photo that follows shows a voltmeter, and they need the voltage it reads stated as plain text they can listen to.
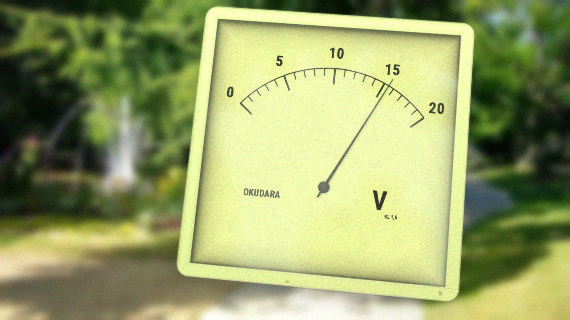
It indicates 15.5 V
